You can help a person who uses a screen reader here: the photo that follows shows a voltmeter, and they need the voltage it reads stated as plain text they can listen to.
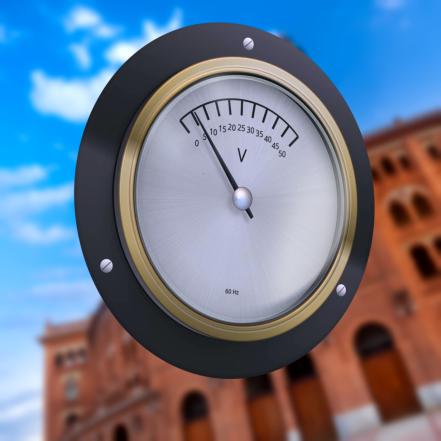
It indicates 5 V
